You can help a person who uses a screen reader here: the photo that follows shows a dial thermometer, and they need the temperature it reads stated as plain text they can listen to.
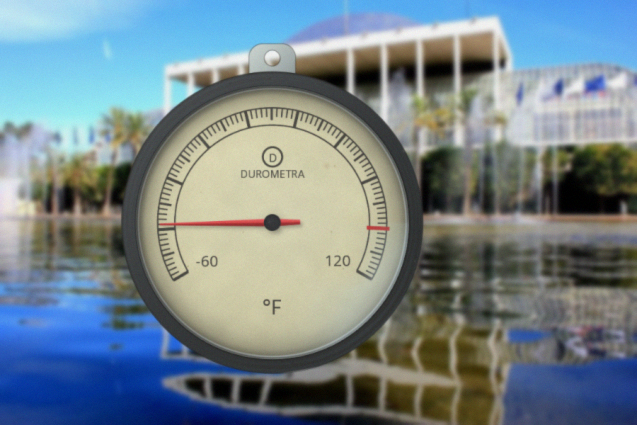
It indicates -38 °F
